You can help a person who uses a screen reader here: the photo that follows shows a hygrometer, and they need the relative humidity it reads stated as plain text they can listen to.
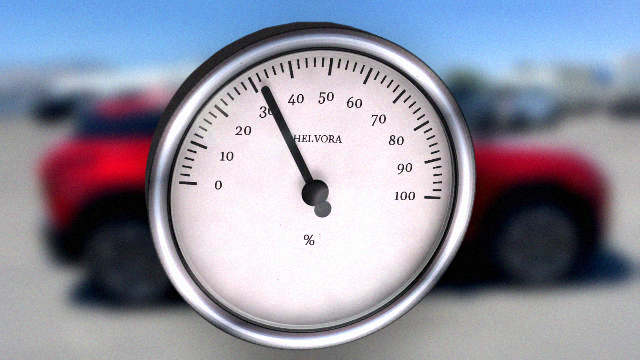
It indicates 32 %
